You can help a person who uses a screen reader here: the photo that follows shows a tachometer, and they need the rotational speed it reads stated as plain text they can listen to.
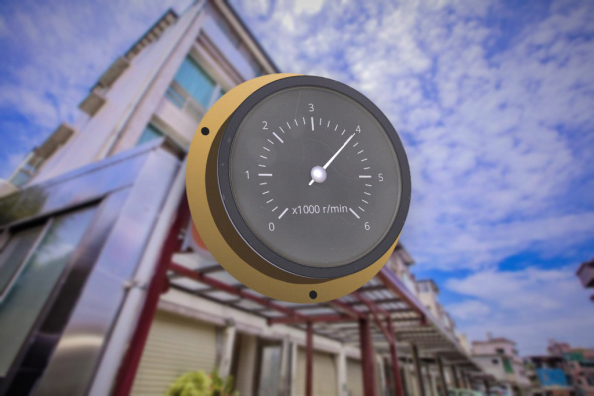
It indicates 4000 rpm
